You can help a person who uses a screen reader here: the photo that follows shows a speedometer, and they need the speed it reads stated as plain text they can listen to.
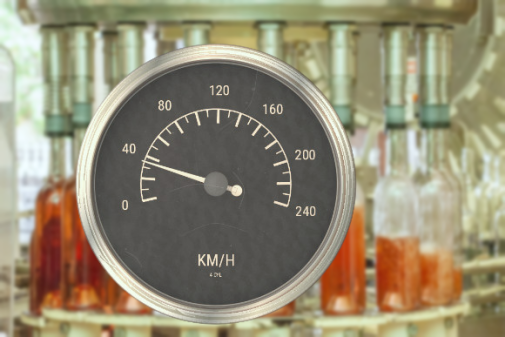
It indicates 35 km/h
